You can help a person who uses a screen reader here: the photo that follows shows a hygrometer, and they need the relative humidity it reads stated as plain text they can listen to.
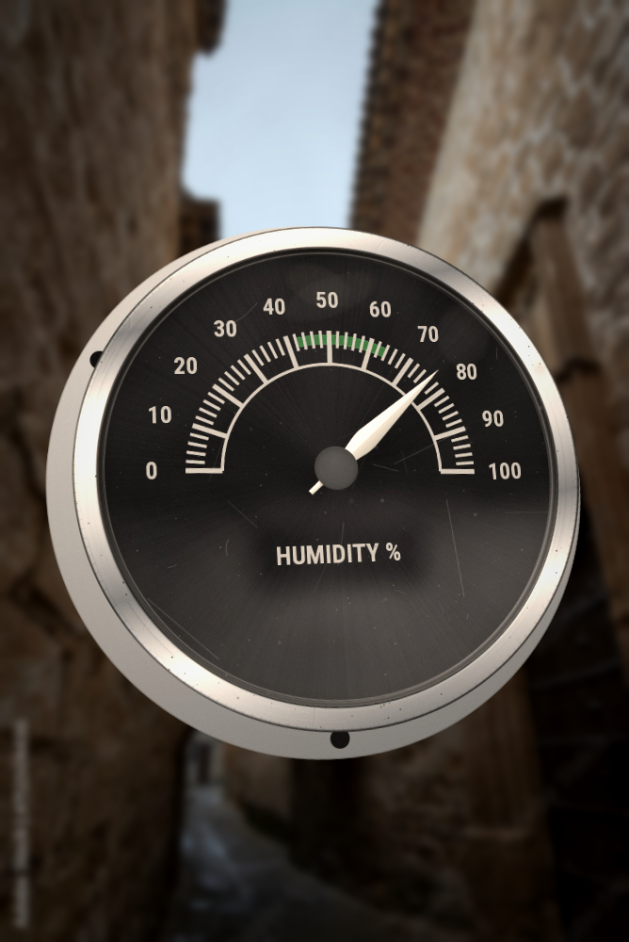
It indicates 76 %
